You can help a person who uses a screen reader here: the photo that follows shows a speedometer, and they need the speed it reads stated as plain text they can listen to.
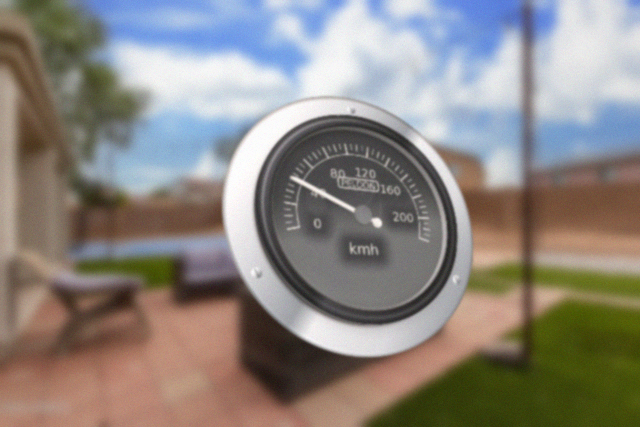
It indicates 40 km/h
